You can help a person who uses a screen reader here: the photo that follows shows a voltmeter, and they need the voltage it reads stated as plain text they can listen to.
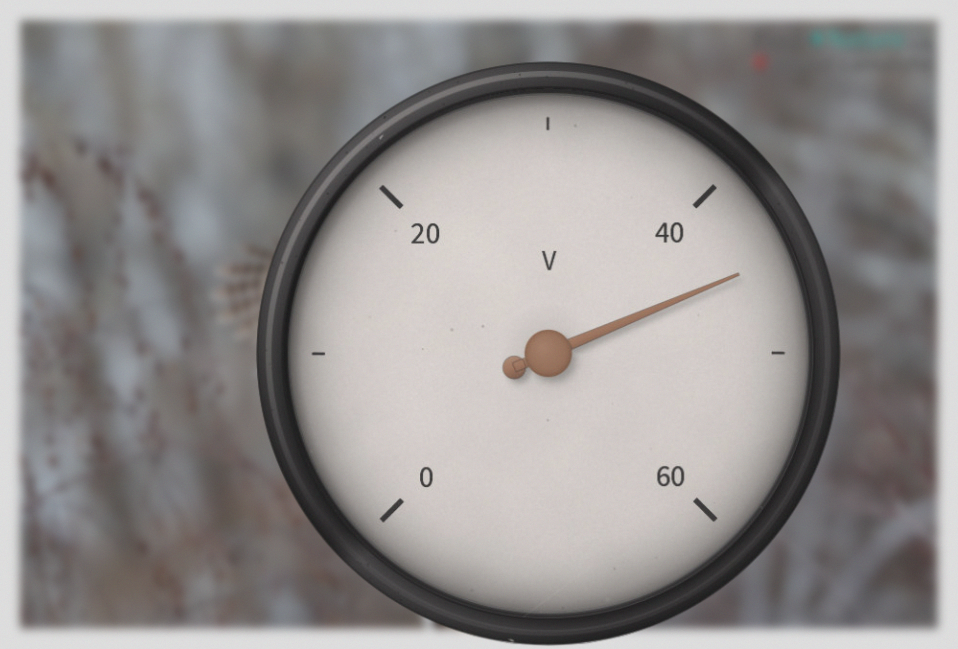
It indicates 45 V
